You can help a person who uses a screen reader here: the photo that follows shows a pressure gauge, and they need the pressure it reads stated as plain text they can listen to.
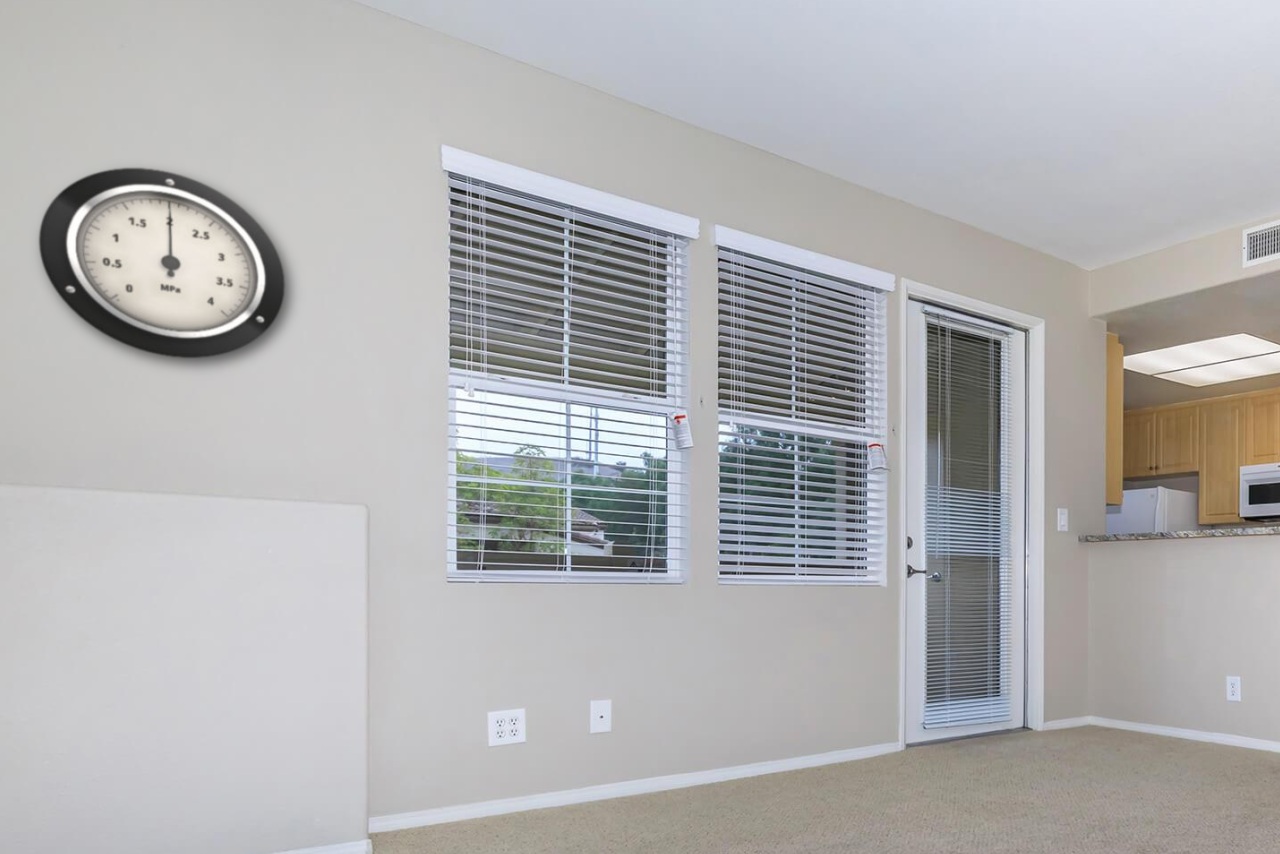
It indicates 2 MPa
